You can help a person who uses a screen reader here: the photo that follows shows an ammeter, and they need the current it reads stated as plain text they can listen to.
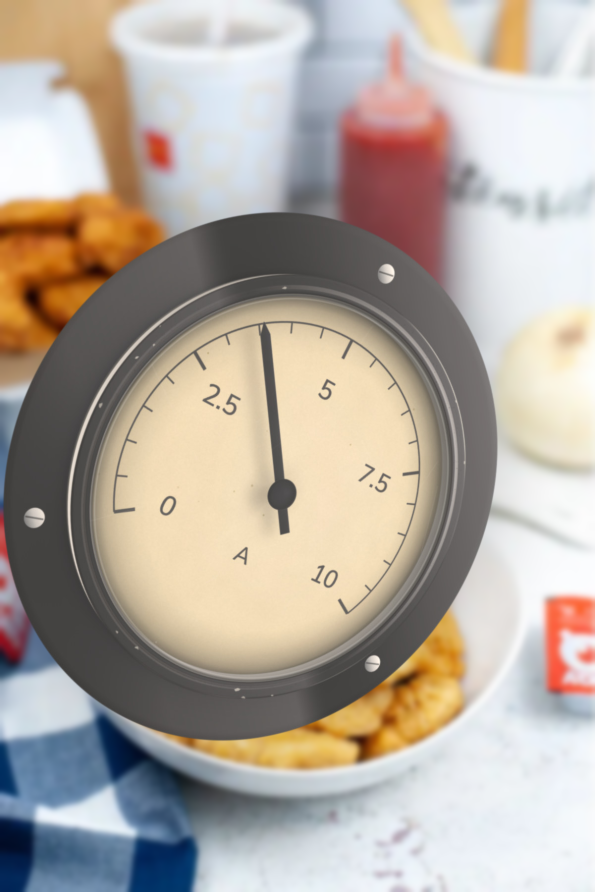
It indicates 3.5 A
